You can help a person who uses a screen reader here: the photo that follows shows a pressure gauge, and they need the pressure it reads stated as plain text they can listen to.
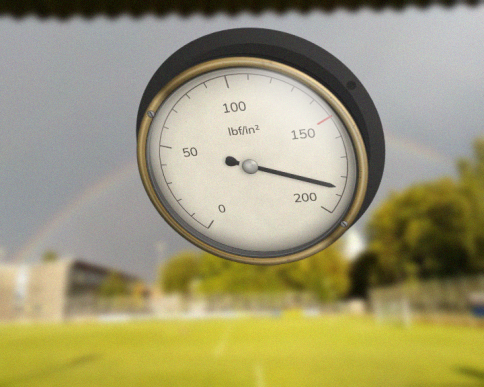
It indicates 185 psi
